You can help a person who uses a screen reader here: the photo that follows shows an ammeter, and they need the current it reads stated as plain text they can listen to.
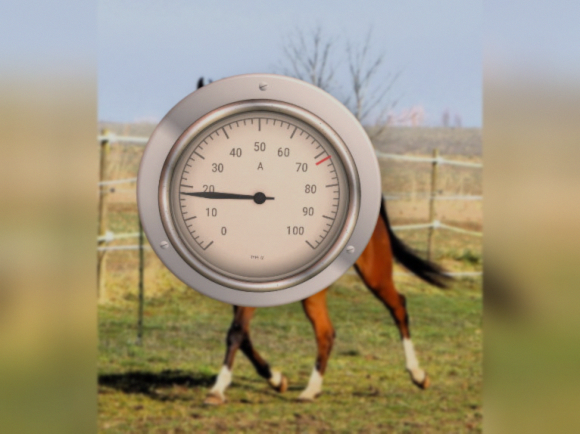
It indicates 18 A
